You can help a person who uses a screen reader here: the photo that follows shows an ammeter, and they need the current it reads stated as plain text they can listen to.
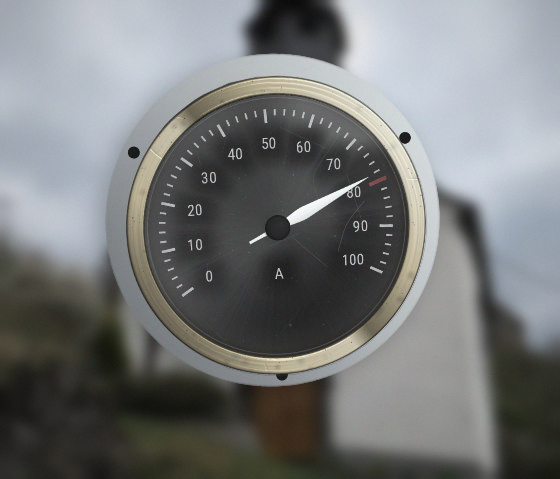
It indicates 78 A
